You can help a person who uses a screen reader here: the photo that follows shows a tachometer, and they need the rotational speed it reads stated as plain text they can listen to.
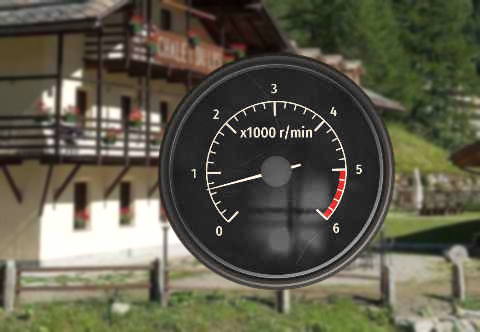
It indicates 700 rpm
